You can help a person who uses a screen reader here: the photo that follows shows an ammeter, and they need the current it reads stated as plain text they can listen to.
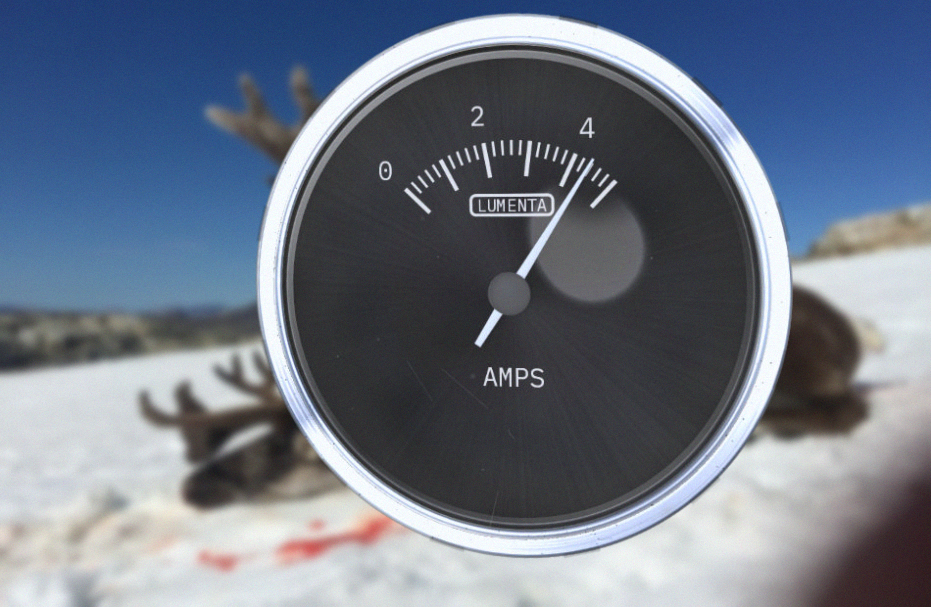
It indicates 4.4 A
